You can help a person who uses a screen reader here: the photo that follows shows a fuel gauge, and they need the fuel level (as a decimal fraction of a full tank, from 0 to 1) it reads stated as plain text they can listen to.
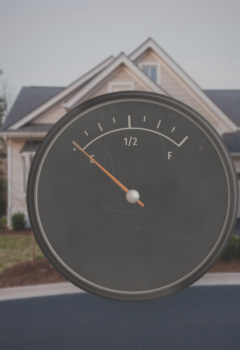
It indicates 0
